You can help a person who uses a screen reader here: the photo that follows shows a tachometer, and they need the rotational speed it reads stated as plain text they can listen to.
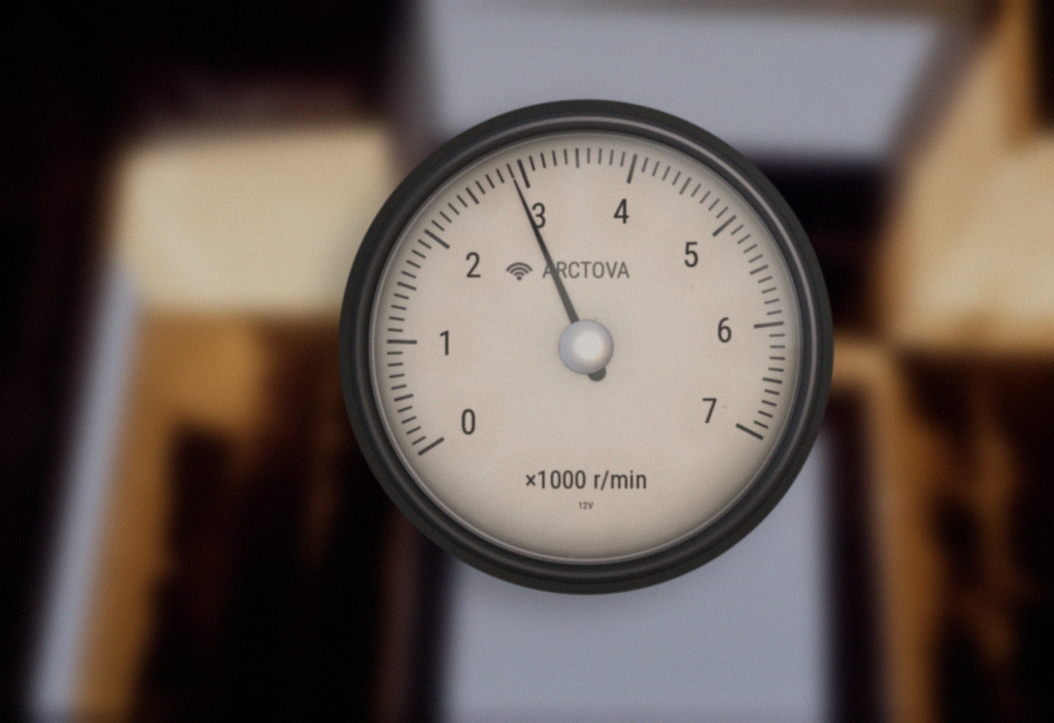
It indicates 2900 rpm
